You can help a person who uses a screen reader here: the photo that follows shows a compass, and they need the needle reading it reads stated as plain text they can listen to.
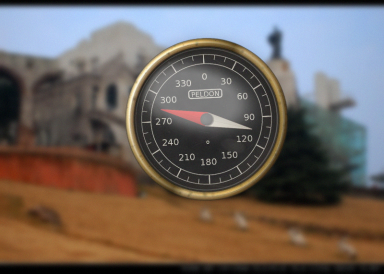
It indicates 285 °
